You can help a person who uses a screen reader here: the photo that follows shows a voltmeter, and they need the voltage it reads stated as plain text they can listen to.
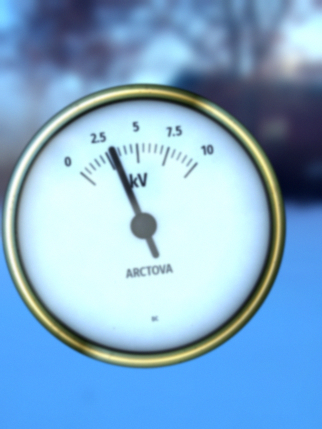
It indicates 3 kV
